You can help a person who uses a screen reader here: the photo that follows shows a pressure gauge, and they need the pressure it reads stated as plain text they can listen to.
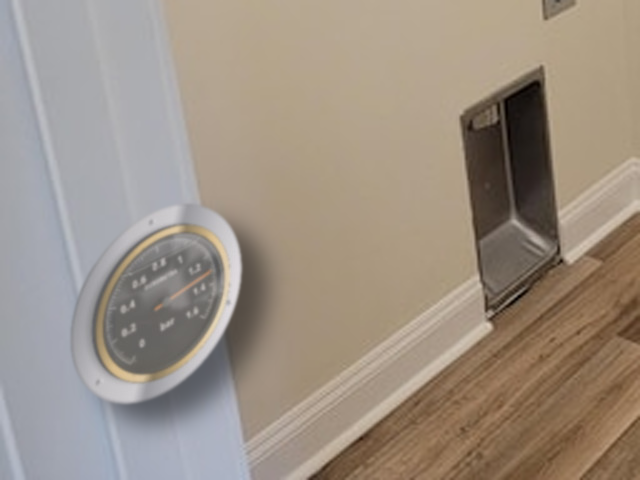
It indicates 1.3 bar
